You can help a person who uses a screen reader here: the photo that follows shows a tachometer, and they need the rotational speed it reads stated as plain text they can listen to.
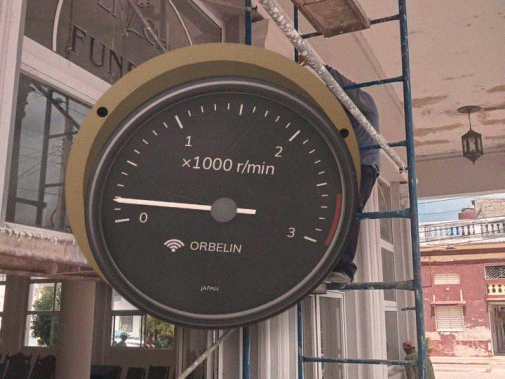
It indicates 200 rpm
